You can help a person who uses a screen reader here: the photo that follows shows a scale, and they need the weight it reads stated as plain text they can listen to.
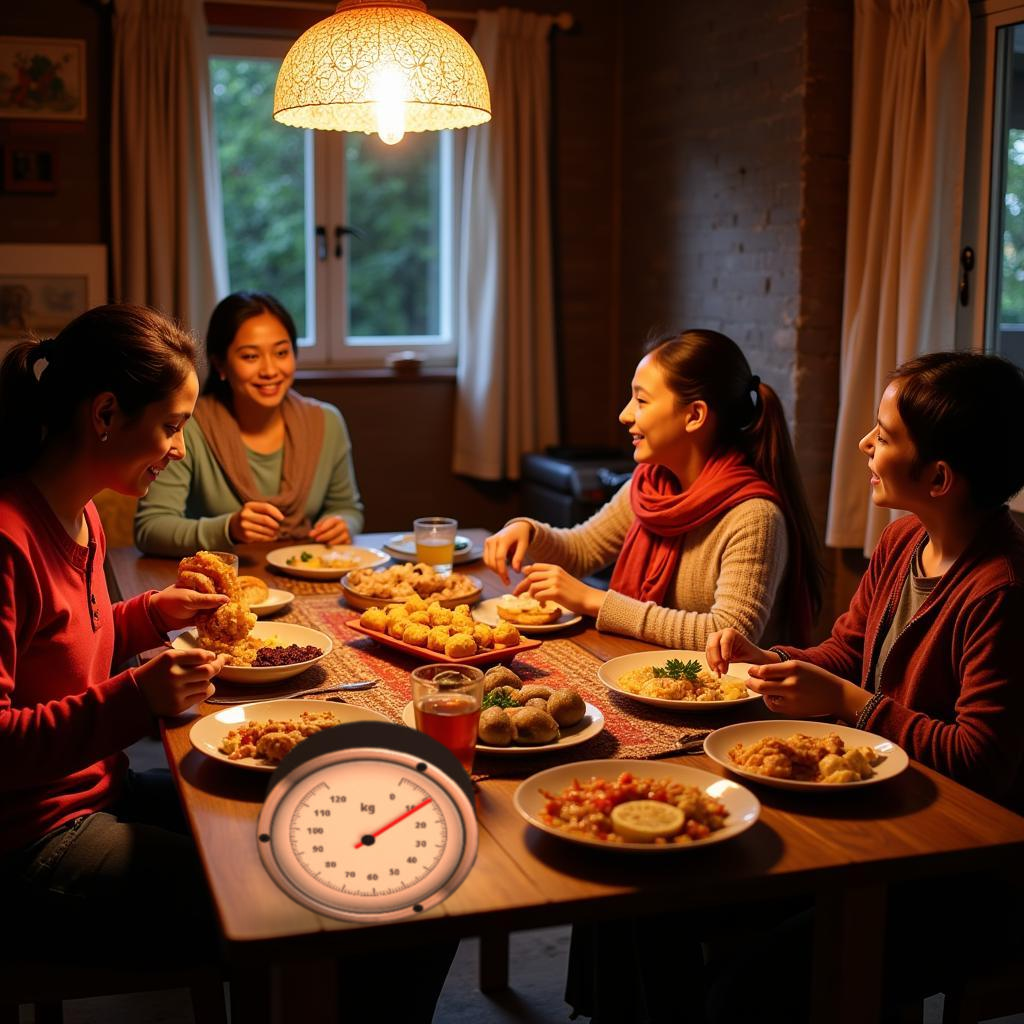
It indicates 10 kg
